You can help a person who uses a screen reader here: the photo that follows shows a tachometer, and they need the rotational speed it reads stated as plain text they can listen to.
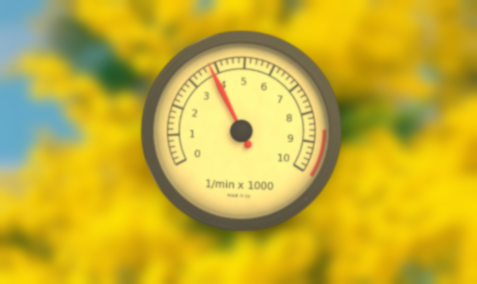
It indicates 3800 rpm
